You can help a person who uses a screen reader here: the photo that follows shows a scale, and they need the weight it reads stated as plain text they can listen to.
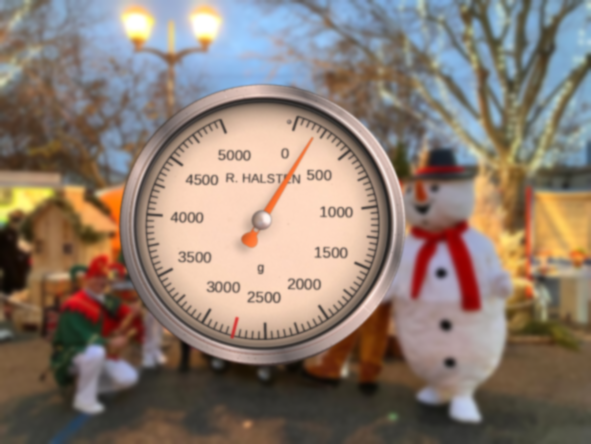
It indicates 200 g
